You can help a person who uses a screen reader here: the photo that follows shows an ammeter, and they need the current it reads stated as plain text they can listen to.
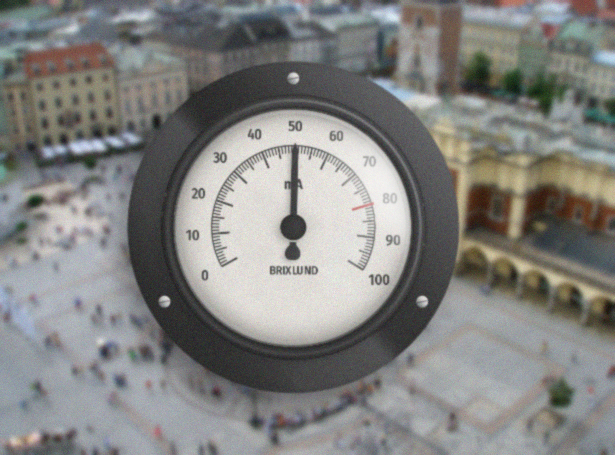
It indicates 50 mA
